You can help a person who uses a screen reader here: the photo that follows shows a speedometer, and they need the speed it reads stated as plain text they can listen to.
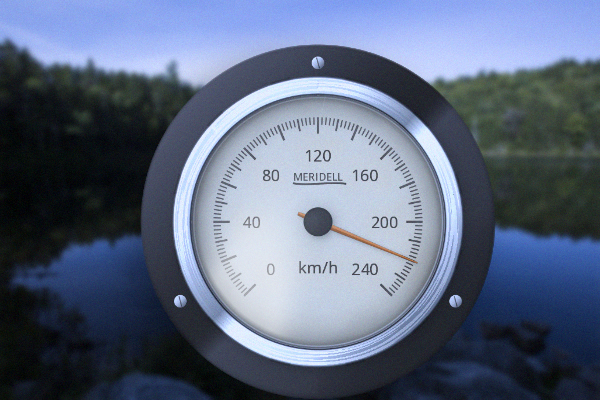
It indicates 220 km/h
